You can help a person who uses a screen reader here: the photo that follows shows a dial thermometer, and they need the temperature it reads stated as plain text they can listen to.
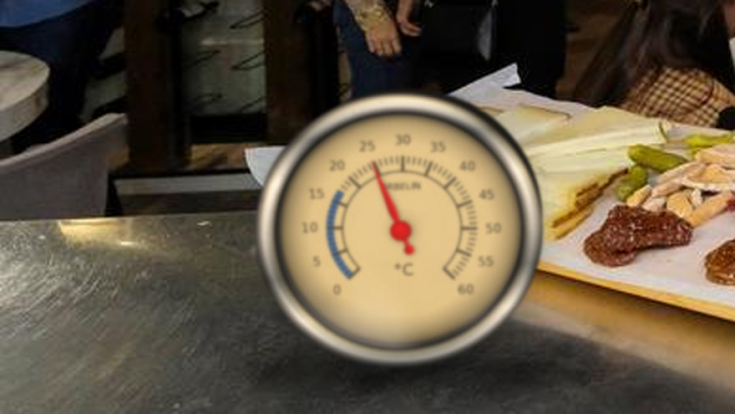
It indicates 25 °C
